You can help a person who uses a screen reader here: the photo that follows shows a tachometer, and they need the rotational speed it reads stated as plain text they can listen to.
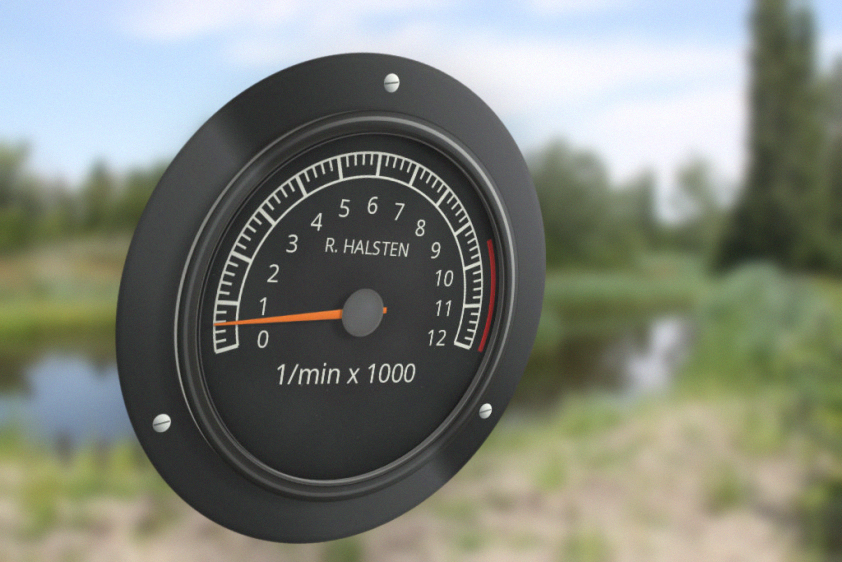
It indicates 600 rpm
